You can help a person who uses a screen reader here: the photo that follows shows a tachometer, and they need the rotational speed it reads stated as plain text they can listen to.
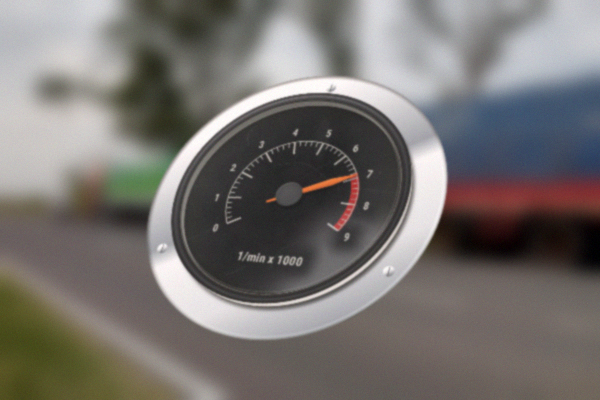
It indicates 7000 rpm
